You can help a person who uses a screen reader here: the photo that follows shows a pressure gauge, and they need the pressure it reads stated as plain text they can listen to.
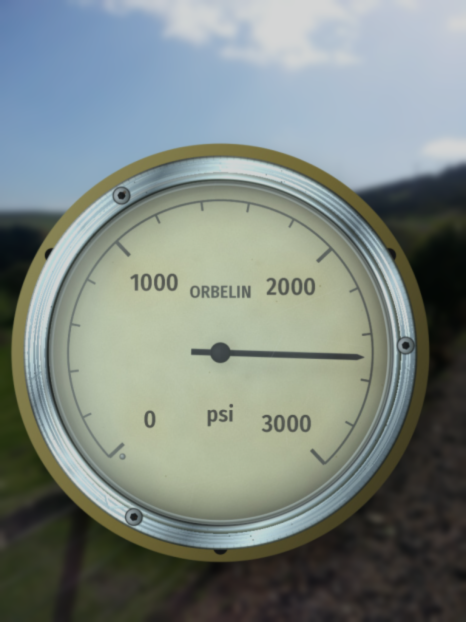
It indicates 2500 psi
